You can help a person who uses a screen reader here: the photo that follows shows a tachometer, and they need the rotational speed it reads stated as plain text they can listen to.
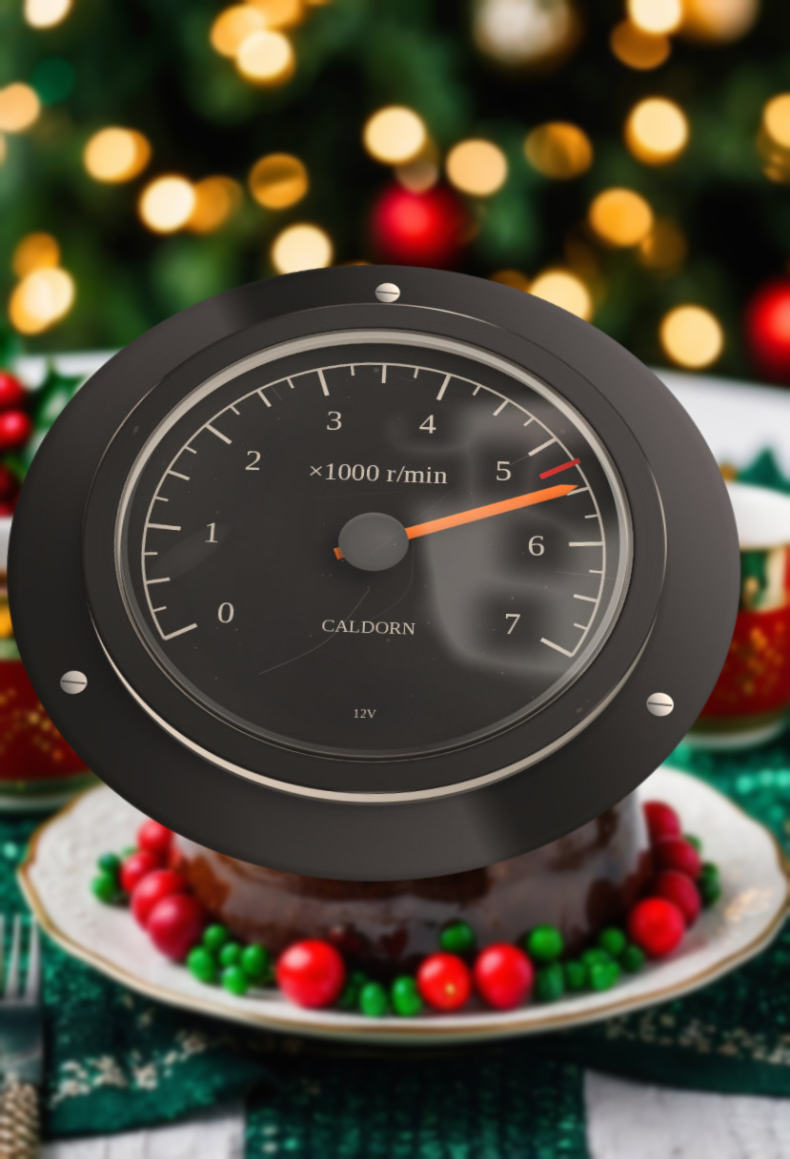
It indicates 5500 rpm
